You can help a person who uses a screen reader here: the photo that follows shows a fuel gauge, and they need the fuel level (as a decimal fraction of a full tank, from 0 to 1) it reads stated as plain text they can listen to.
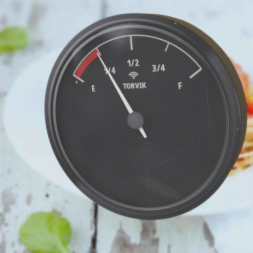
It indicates 0.25
